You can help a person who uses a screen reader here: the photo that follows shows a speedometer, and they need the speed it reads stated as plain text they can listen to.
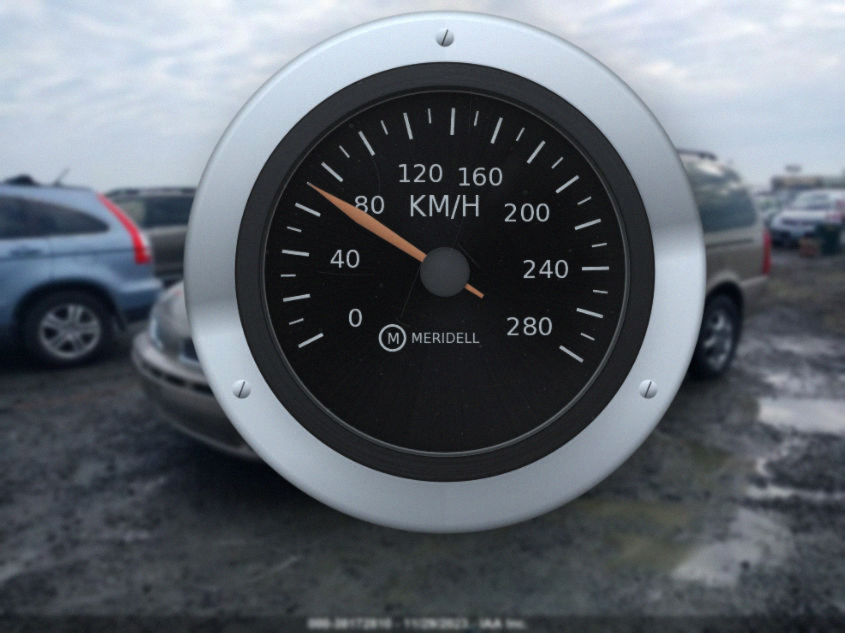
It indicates 70 km/h
